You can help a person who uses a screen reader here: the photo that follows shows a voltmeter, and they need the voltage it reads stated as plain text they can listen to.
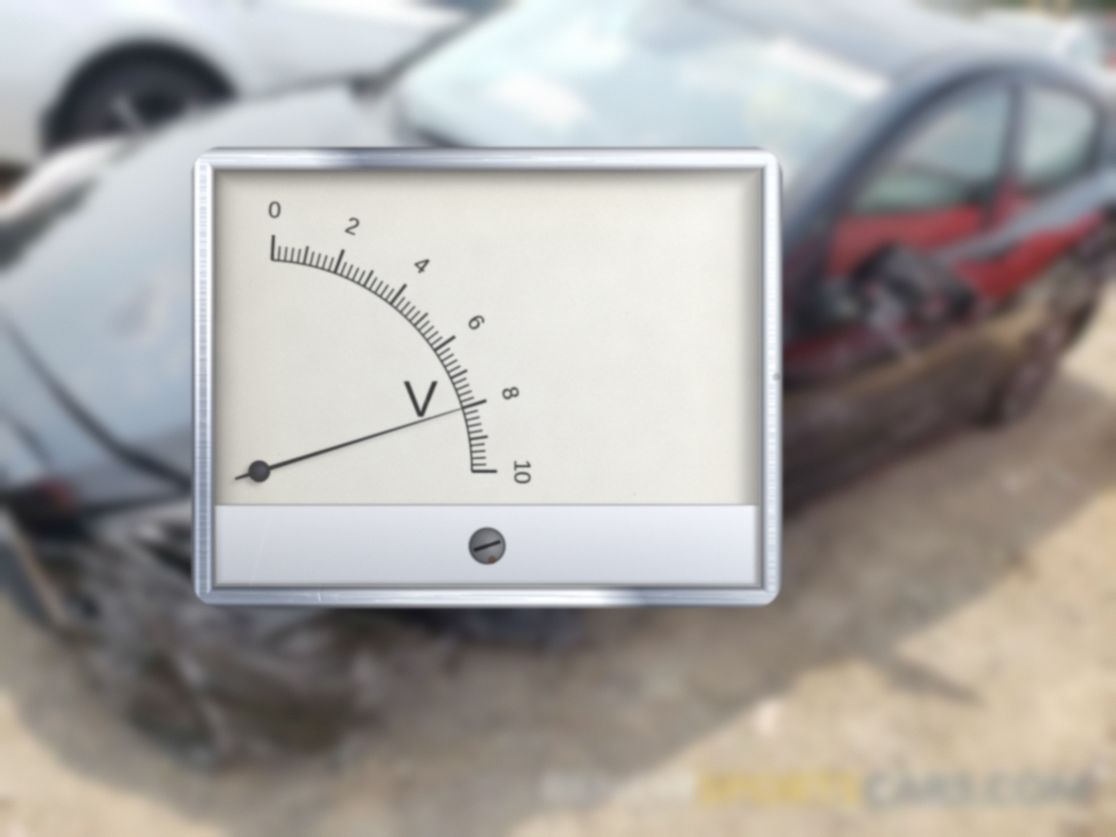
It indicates 8 V
